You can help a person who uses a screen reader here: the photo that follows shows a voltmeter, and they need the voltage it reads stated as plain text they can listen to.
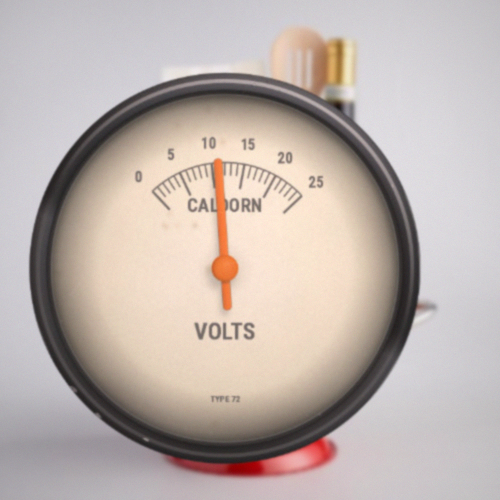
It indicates 11 V
